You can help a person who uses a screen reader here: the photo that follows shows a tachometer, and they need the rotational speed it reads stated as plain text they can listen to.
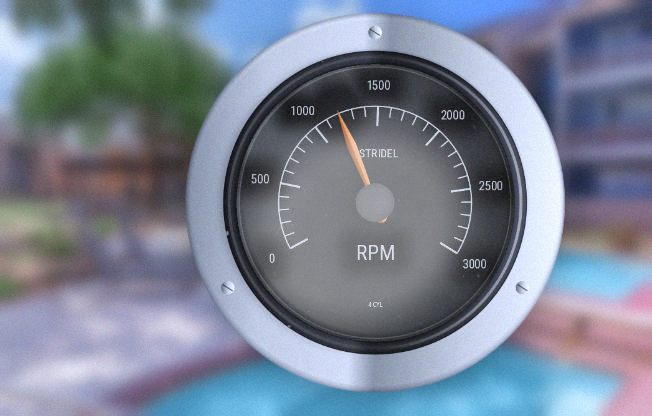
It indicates 1200 rpm
